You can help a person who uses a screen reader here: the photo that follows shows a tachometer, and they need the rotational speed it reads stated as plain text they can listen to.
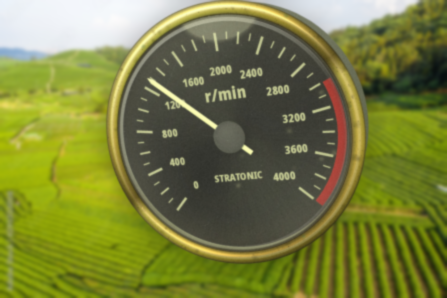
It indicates 1300 rpm
